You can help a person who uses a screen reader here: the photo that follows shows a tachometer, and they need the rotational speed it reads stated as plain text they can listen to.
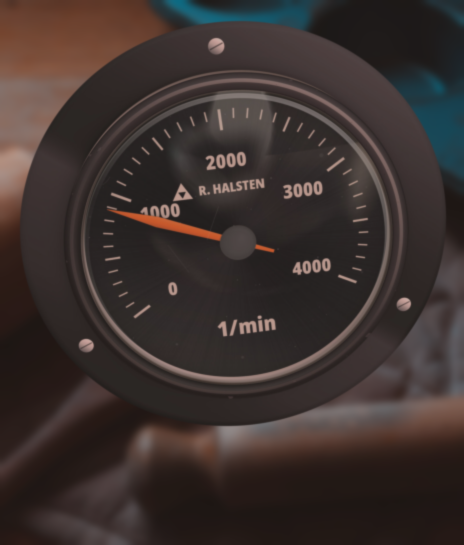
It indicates 900 rpm
